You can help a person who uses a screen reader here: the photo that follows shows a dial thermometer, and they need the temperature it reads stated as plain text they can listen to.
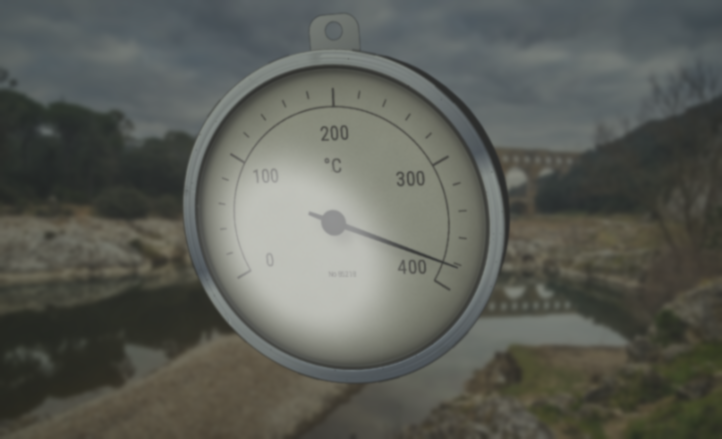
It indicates 380 °C
